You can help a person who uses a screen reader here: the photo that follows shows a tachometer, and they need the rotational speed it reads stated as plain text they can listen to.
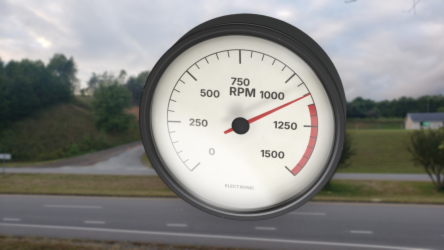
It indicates 1100 rpm
